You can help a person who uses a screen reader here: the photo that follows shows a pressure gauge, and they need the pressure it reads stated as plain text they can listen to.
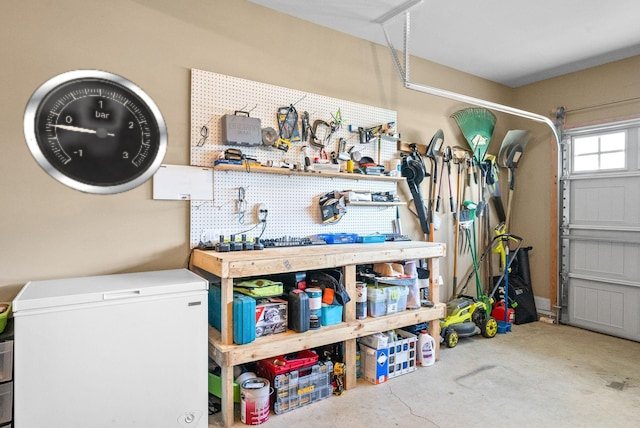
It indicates -0.25 bar
